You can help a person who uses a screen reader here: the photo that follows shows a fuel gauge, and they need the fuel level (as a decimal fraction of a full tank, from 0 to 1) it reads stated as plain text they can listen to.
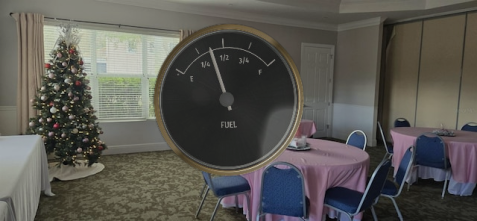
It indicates 0.375
